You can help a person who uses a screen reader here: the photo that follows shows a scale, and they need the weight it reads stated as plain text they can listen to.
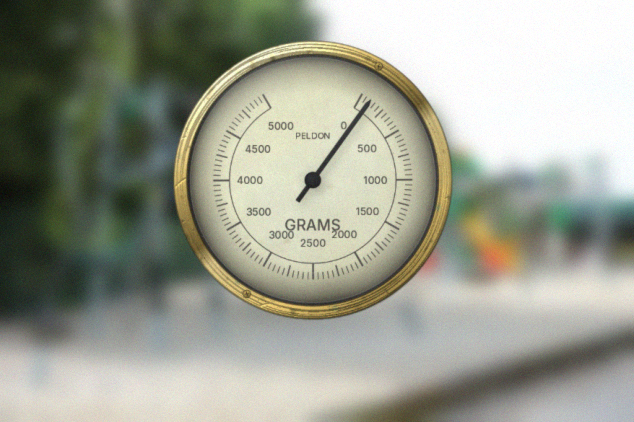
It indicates 100 g
